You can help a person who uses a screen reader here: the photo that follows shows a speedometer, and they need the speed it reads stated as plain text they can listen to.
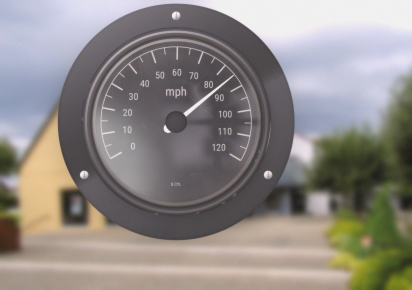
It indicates 85 mph
